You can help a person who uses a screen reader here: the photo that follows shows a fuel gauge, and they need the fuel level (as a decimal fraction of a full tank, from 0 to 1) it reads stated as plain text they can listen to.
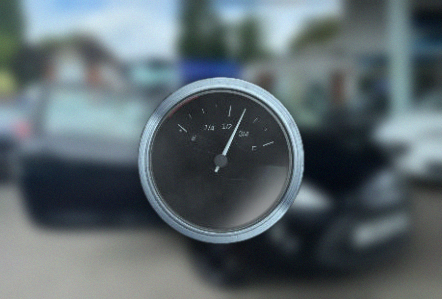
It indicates 0.625
